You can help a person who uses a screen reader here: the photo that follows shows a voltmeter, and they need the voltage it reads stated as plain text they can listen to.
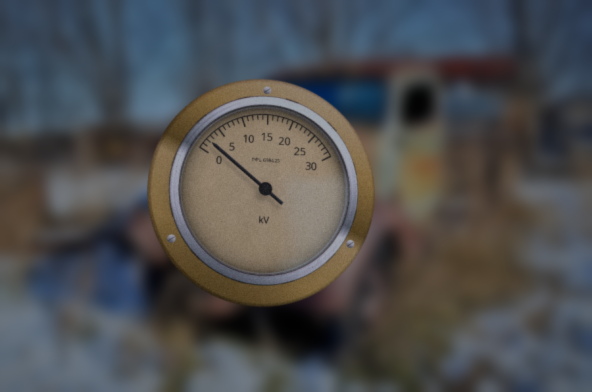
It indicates 2 kV
